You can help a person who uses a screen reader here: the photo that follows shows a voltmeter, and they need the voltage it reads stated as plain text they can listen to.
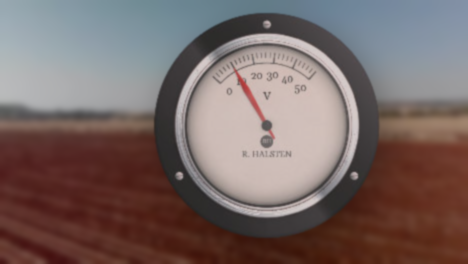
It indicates 10 V
